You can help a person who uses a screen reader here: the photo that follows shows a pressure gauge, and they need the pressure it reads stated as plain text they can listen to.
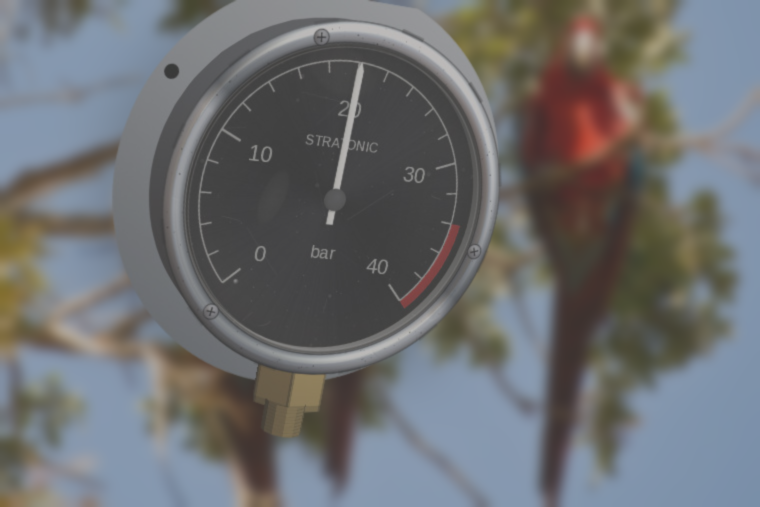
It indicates 20 bar
